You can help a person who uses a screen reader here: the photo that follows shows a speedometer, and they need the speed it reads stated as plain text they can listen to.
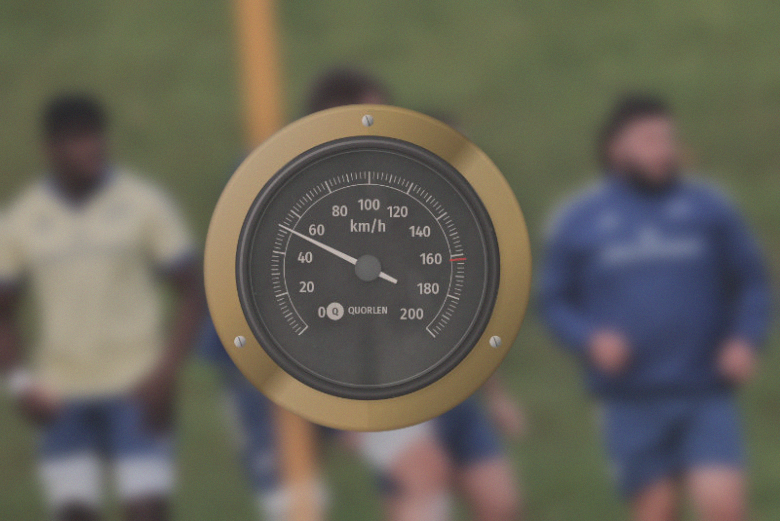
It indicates 52 km/h
